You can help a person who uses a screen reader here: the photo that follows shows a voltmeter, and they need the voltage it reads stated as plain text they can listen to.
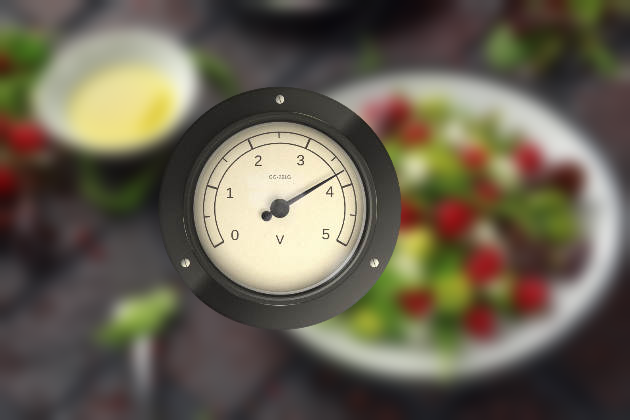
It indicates 3.75 V
